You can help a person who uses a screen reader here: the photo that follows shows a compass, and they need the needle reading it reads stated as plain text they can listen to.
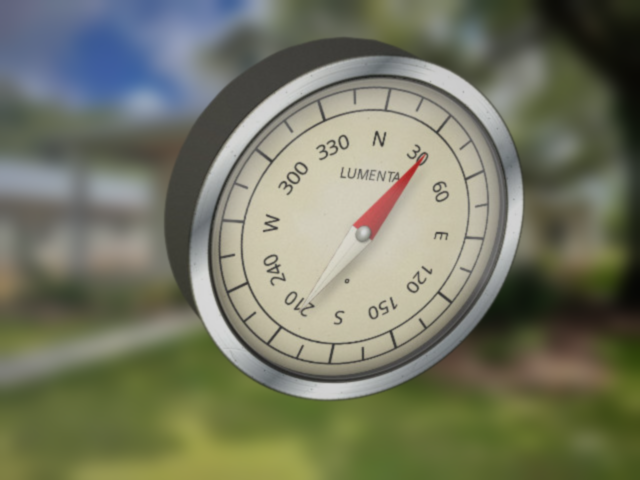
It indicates 30 °
